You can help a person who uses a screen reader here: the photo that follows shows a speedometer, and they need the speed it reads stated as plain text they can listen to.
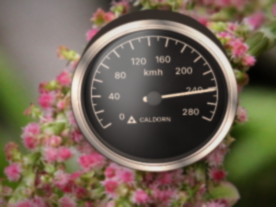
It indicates 240 km/h
